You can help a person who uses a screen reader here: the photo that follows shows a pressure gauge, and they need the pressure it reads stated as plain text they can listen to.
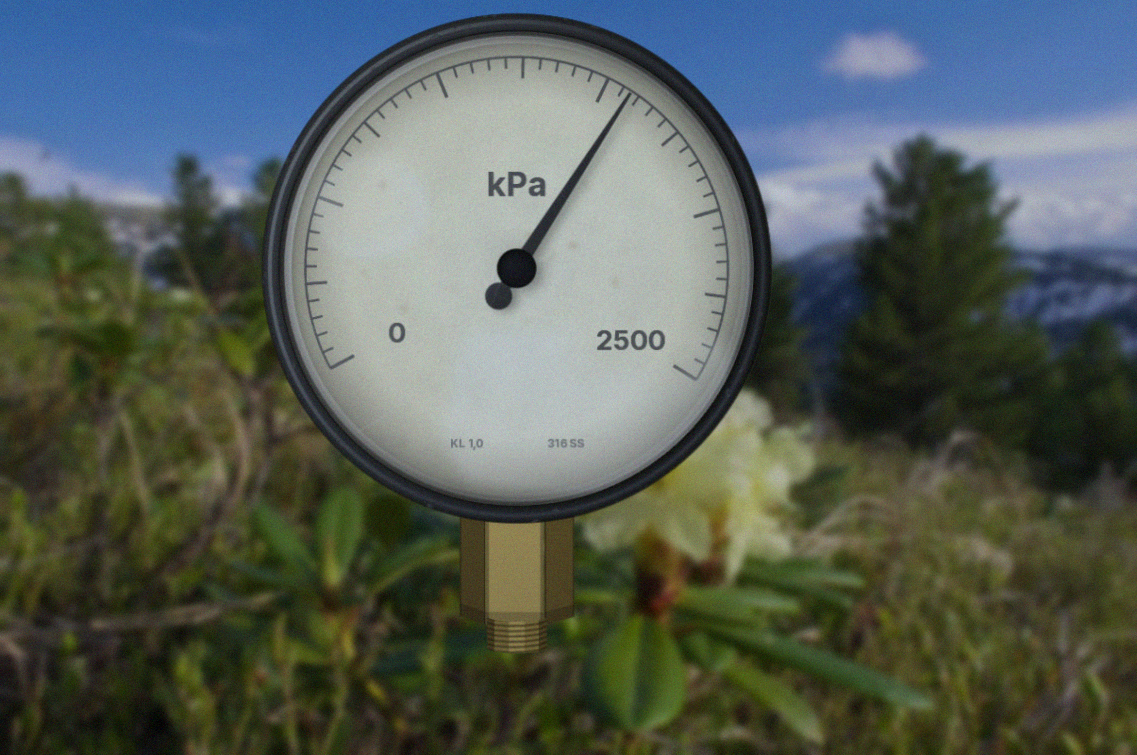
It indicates 1575 kPa
